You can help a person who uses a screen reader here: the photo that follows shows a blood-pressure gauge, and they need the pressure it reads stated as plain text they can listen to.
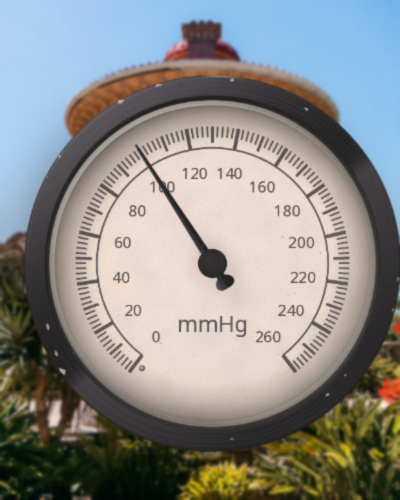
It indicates 100 mmHg
